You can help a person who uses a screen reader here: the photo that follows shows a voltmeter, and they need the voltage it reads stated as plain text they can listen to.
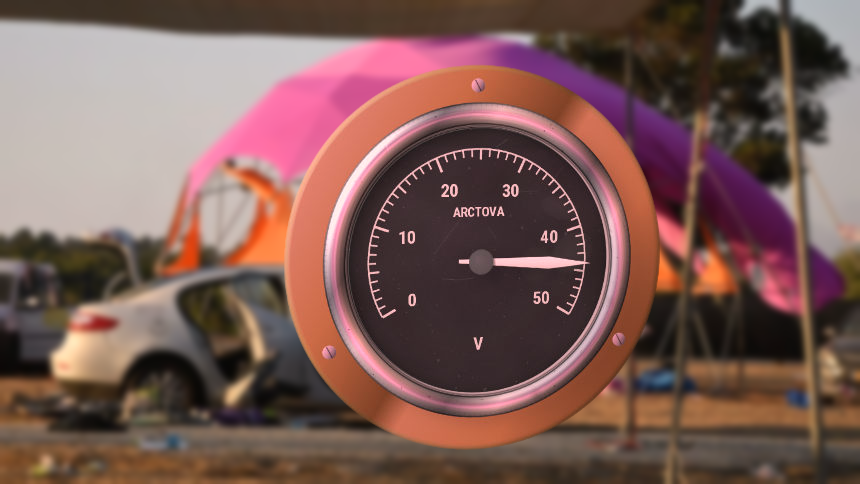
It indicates 44 V
